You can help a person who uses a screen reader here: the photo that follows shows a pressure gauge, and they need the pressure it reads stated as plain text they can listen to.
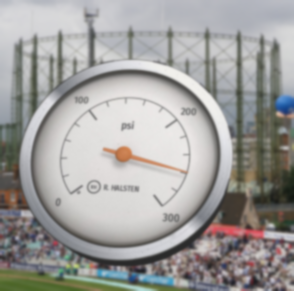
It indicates 260 psi
